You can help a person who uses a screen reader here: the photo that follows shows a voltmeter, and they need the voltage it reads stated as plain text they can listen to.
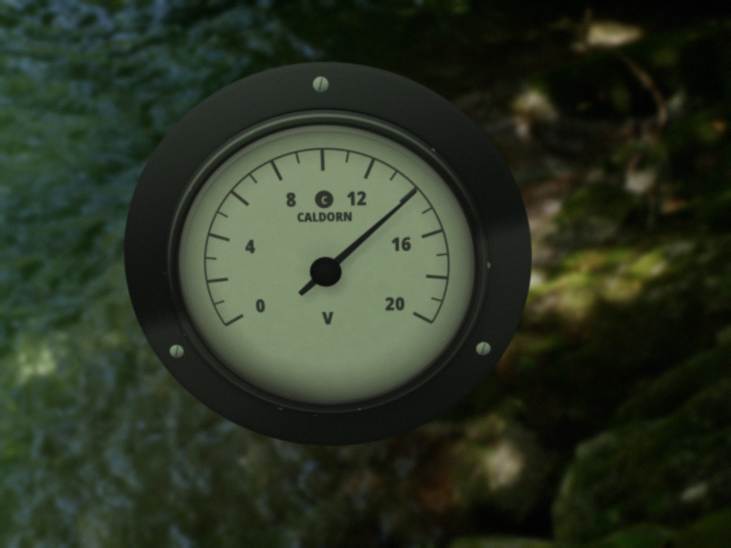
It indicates 14 V
